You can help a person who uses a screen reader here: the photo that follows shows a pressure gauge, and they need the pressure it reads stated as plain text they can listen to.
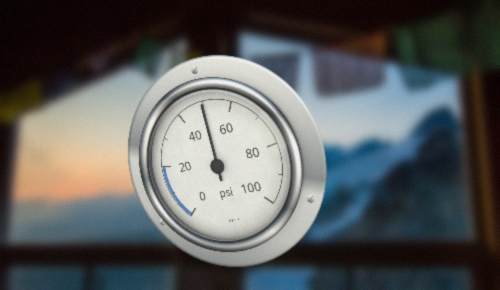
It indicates 50 psi
